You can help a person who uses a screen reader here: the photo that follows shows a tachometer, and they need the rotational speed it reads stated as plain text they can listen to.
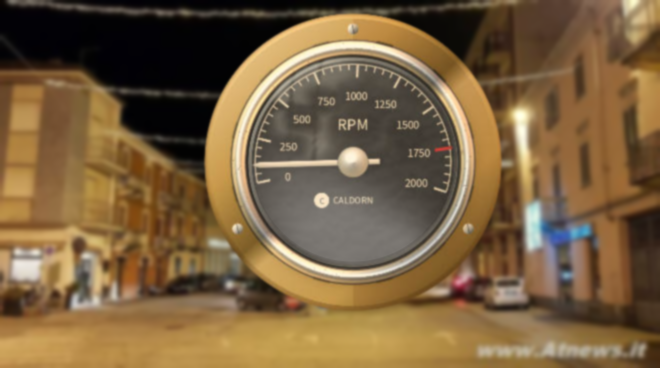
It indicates 100 rpm
